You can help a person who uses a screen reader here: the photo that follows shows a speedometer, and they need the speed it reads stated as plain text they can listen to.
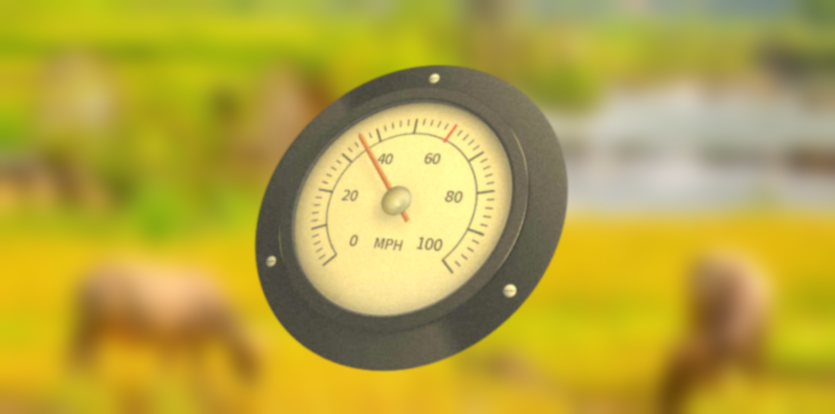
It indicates 36 mph
